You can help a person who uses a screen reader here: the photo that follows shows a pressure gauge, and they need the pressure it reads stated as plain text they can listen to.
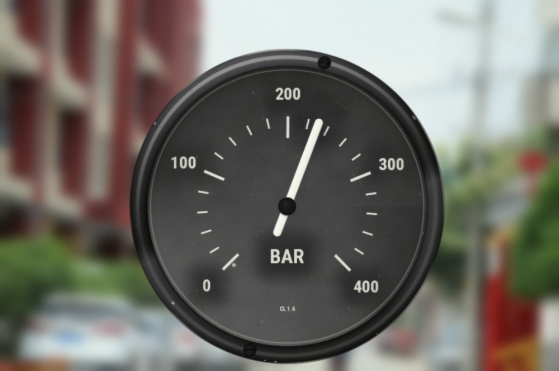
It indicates 230 bar
